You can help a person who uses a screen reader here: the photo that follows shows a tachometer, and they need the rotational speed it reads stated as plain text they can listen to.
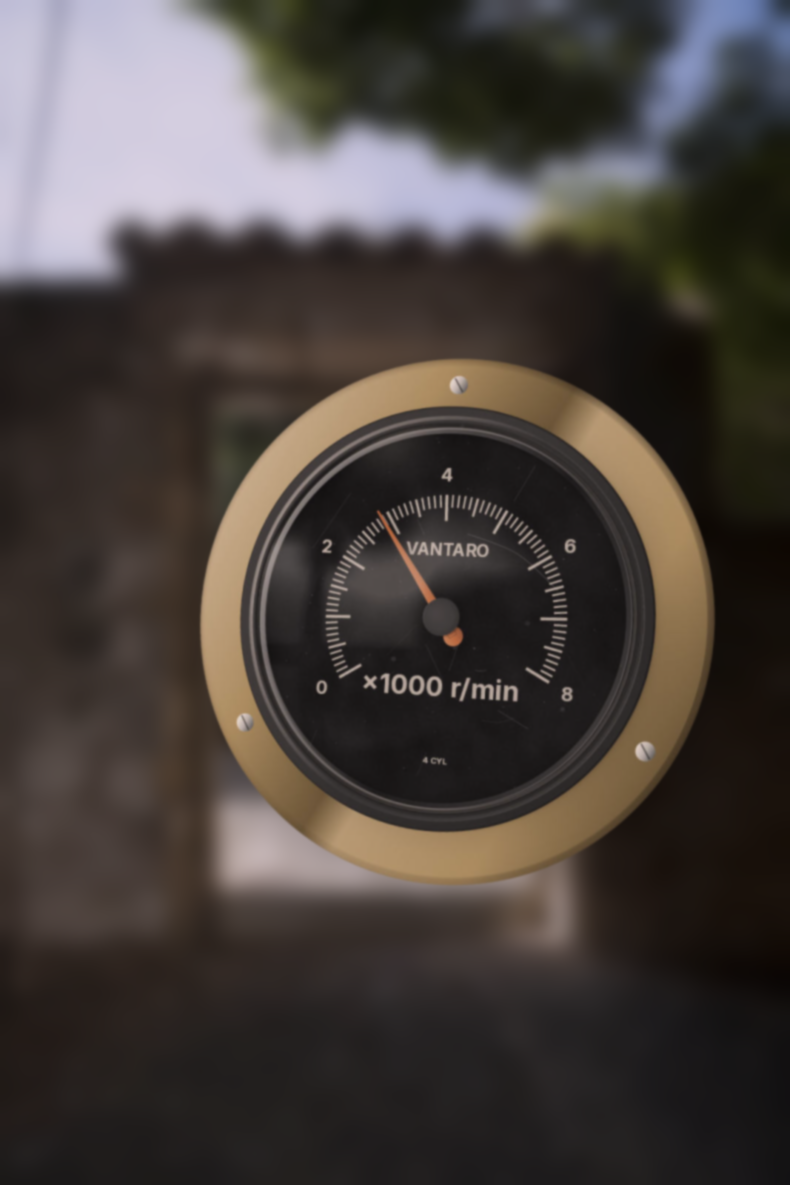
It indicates 2900 rpm
